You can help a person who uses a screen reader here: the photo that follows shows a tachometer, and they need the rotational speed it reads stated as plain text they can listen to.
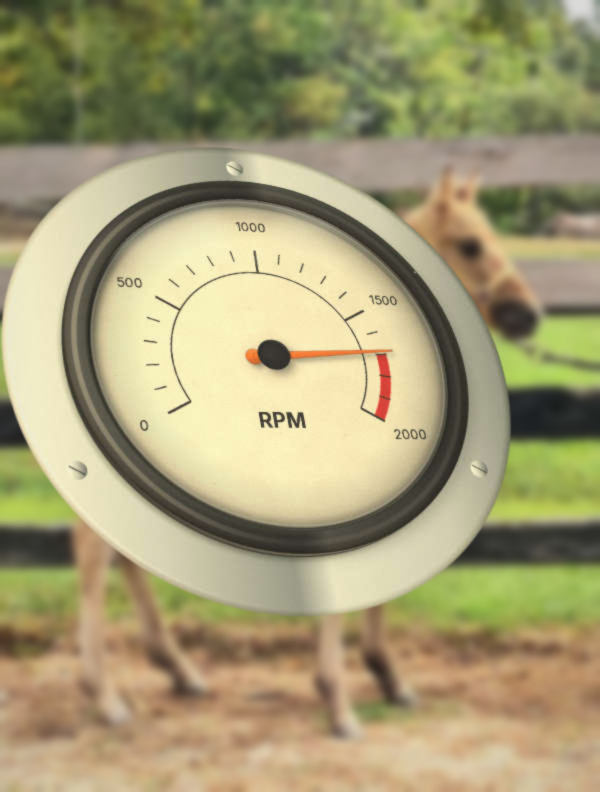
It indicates 1700 rpm
